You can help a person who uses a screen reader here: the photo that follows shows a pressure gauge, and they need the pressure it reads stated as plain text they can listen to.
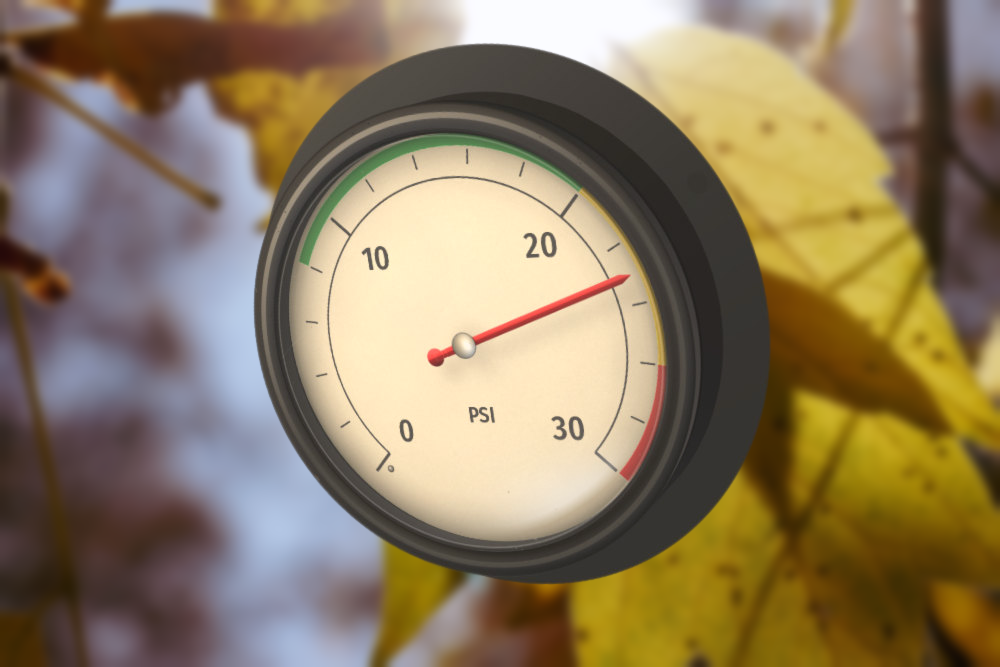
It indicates 23 psi
